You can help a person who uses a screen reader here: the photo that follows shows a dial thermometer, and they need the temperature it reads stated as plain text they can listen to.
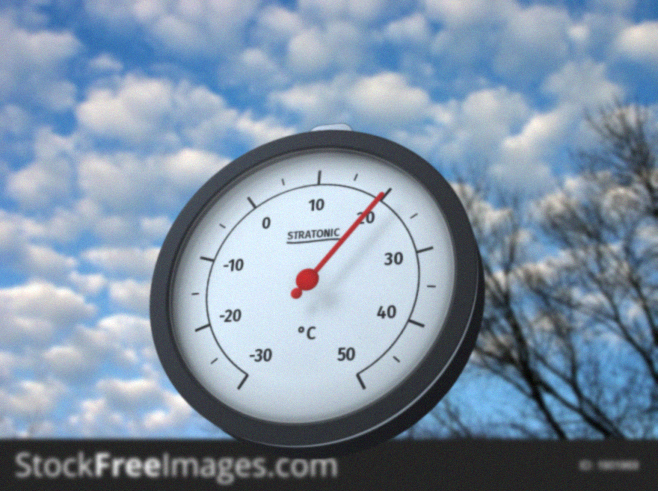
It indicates 20 °C
